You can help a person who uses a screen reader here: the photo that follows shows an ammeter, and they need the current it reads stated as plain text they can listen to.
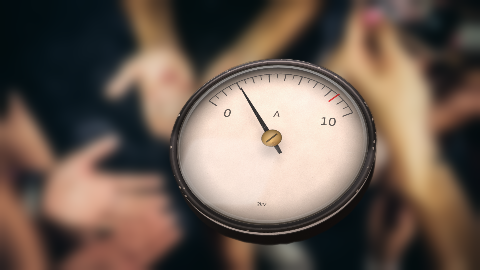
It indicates 2 A
